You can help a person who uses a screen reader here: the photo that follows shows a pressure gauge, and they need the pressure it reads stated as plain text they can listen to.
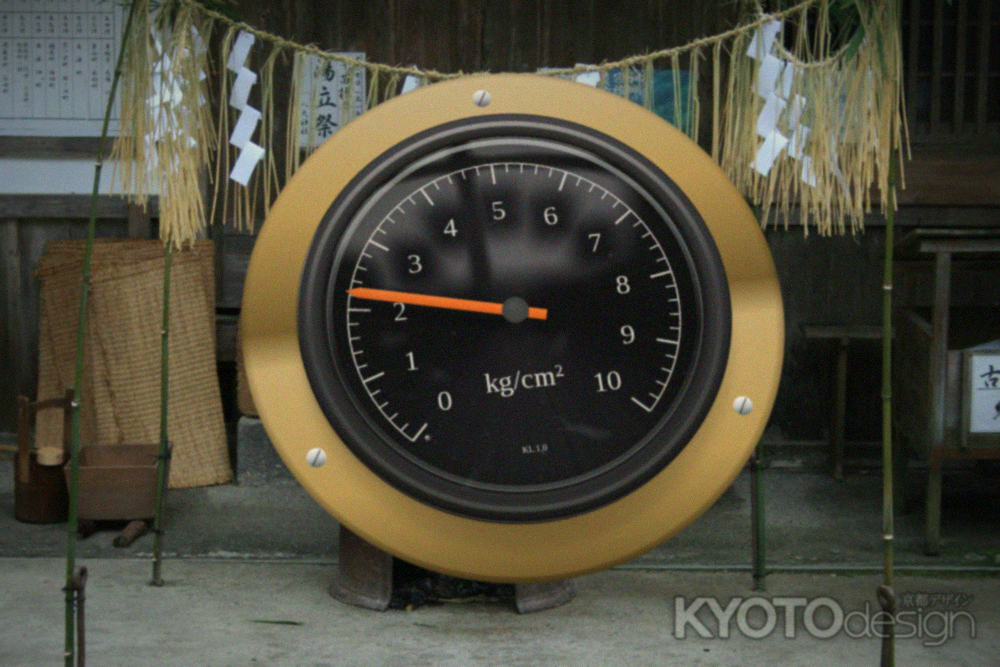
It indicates 2.2 kg/cm²
